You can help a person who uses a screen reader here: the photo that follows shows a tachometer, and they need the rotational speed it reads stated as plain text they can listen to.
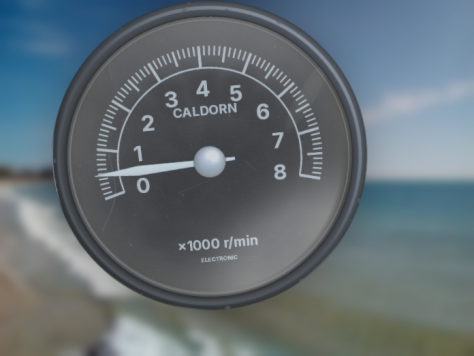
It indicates 500 rpm
